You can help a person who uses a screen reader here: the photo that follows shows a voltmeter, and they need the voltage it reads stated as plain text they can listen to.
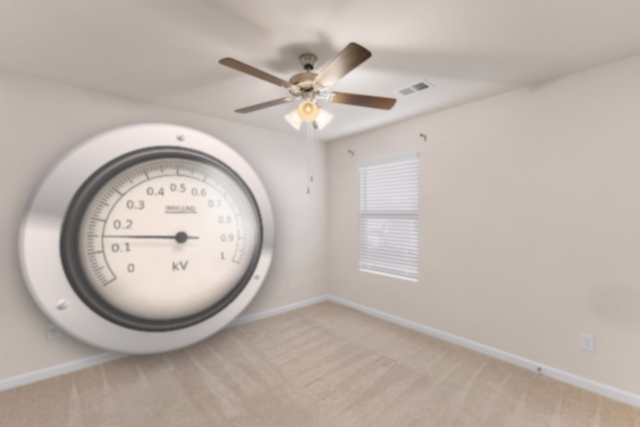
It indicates 0.15 kV
